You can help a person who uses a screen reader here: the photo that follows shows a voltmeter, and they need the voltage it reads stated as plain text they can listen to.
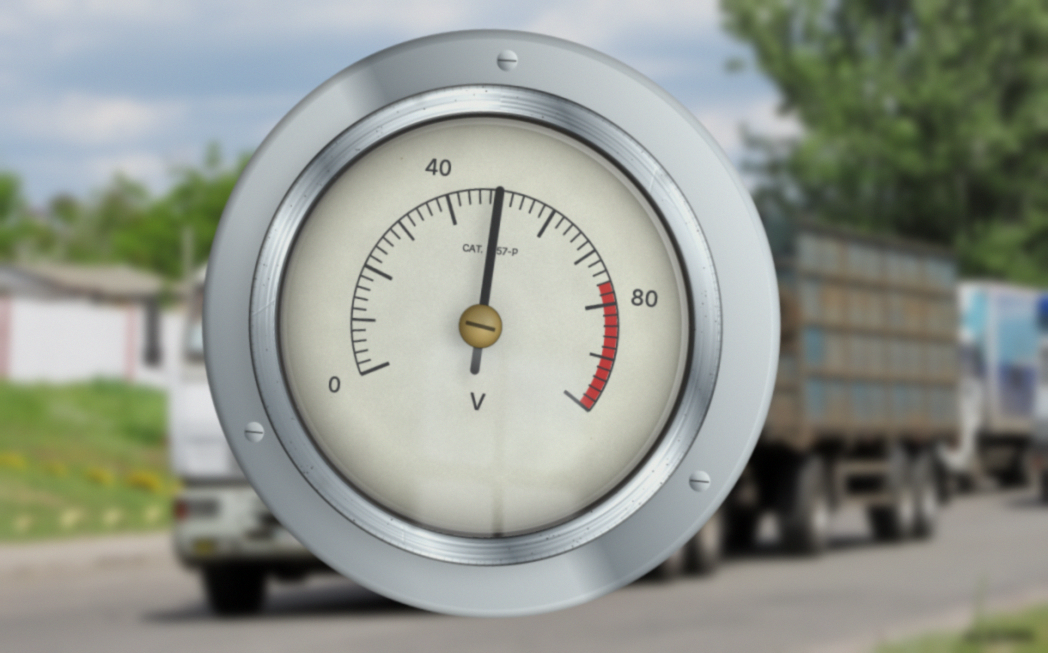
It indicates 50 V
